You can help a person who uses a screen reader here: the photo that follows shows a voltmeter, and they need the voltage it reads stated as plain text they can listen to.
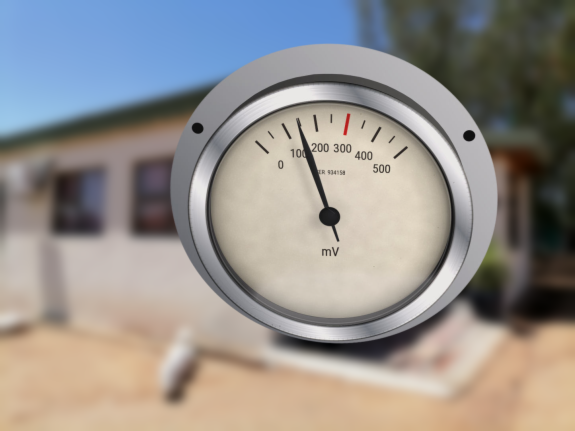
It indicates 150 mV
